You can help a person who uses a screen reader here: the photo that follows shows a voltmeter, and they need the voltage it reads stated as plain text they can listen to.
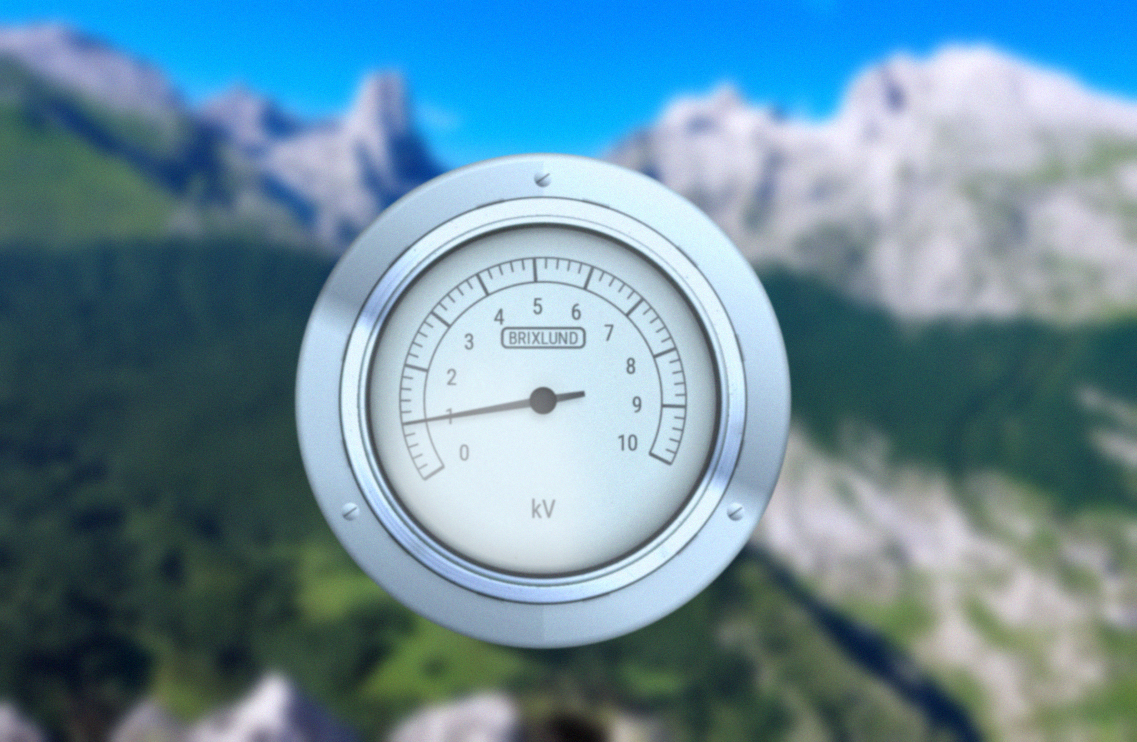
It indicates 1 kV
